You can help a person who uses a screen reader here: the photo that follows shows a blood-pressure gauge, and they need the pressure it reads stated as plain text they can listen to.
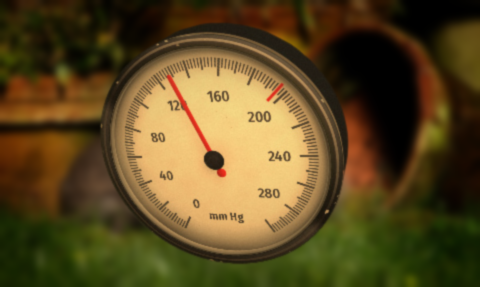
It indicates 130 mmHg
